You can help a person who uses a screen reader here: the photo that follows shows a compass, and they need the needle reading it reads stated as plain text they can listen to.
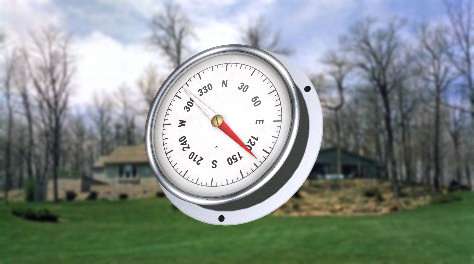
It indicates 130 °
